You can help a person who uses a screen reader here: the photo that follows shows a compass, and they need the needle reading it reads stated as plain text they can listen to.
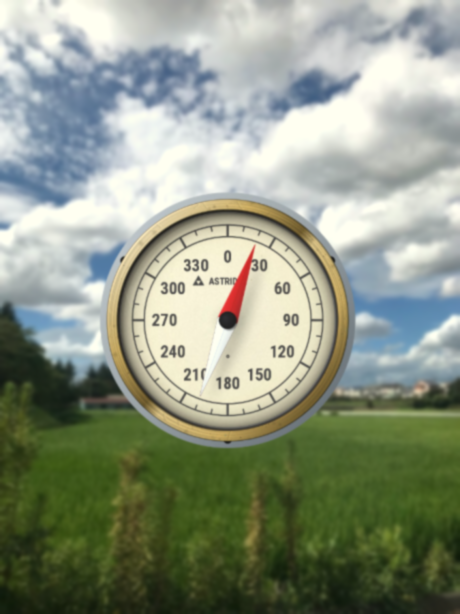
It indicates 20 °
